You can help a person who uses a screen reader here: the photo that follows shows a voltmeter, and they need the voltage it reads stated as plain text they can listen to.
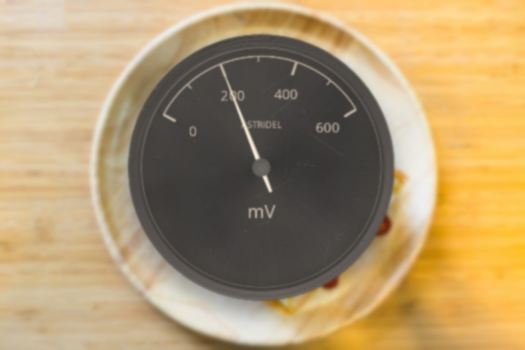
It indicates 200 mV
